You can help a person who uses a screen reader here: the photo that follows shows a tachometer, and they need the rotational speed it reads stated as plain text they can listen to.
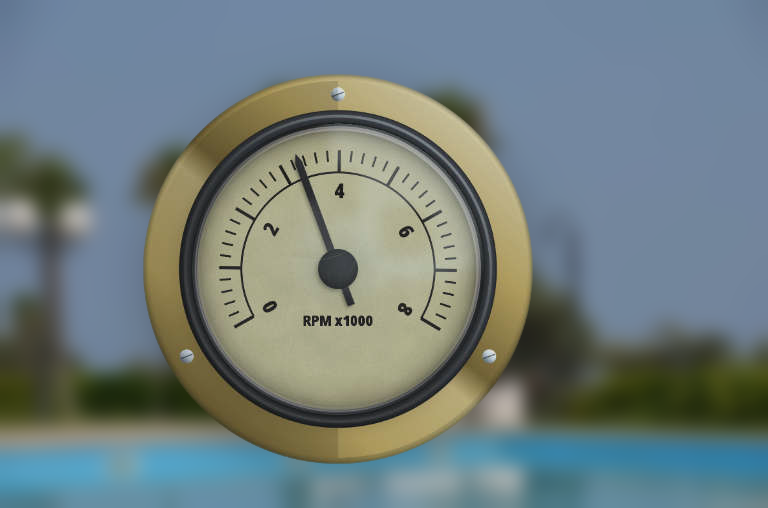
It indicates 3300 rpm
